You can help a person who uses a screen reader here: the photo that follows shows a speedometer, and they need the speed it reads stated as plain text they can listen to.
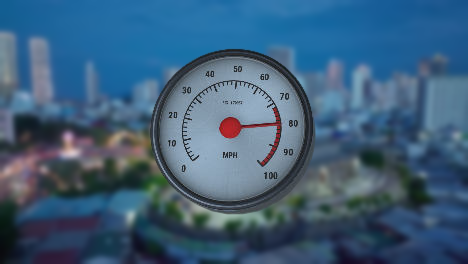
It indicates 80 mph
